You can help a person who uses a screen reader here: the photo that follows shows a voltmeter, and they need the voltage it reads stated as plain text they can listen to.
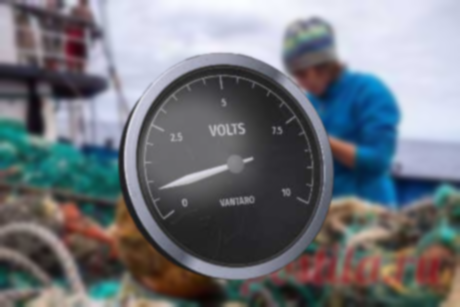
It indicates 0.75 V
